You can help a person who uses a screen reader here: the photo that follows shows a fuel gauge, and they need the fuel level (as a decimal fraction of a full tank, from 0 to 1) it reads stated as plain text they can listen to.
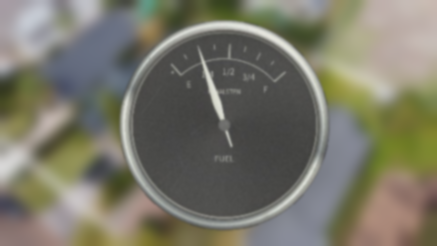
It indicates 0.25
